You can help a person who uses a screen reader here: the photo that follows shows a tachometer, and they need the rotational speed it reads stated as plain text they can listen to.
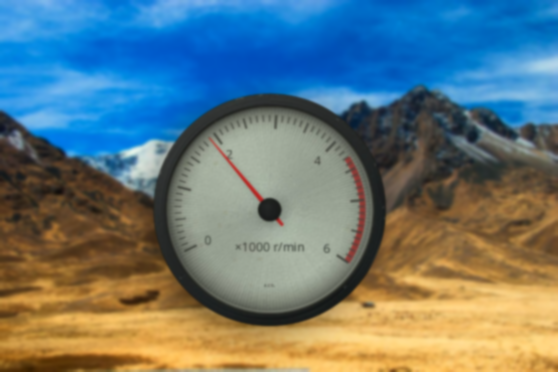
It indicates 1900 rpm
